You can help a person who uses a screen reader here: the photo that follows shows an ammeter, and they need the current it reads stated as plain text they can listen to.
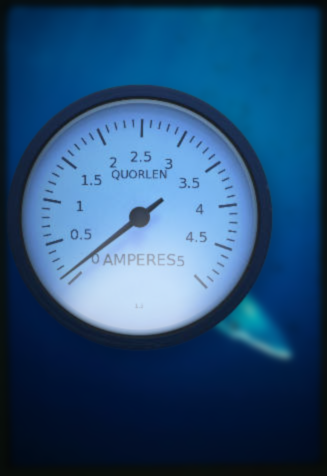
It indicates 0.1 A
